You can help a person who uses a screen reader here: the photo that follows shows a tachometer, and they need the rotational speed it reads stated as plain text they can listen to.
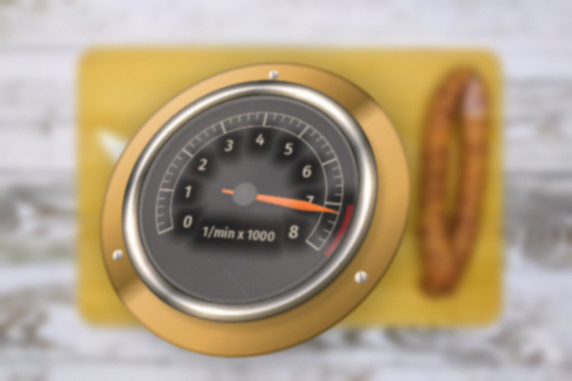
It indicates 7200 rpm
